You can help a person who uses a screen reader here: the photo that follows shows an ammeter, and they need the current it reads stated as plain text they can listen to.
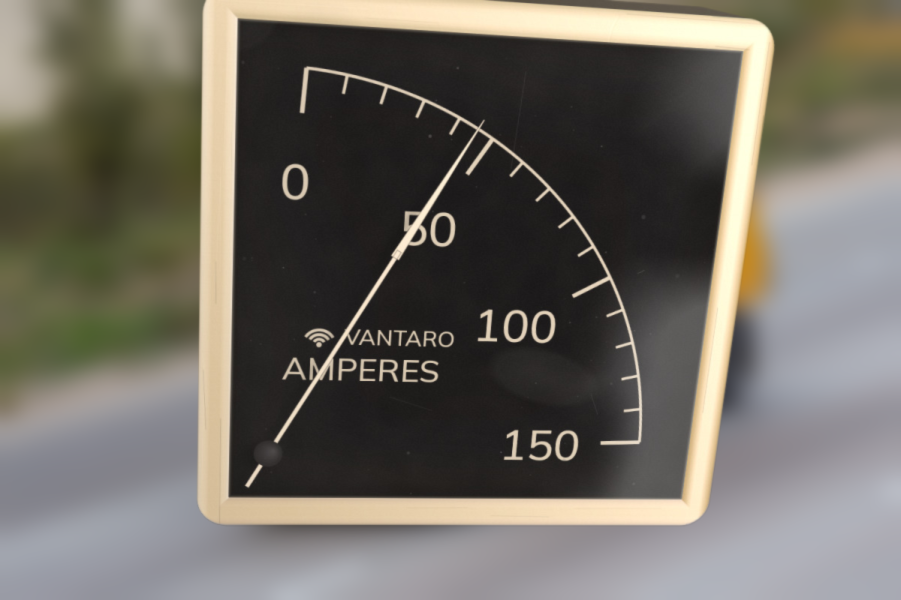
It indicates 45 A
